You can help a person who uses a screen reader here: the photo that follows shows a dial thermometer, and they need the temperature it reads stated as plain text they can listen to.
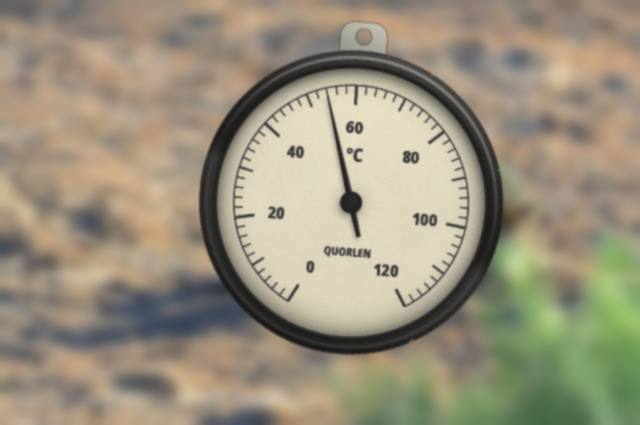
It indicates 54 °C
